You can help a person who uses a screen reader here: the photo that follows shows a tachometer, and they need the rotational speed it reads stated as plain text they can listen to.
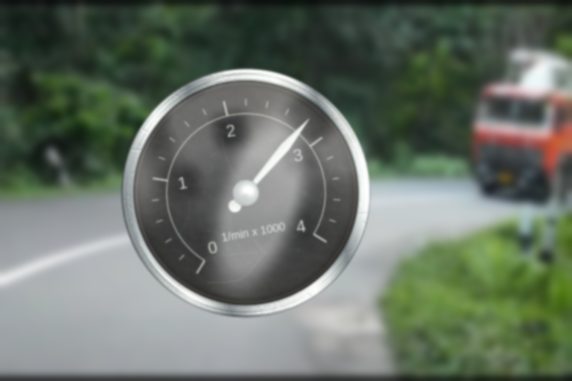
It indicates 2800 rpm
